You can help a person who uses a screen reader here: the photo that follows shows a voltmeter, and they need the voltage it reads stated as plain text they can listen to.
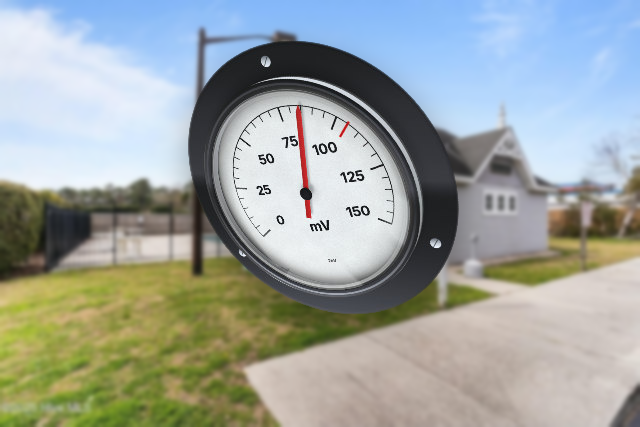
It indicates 85 mV
